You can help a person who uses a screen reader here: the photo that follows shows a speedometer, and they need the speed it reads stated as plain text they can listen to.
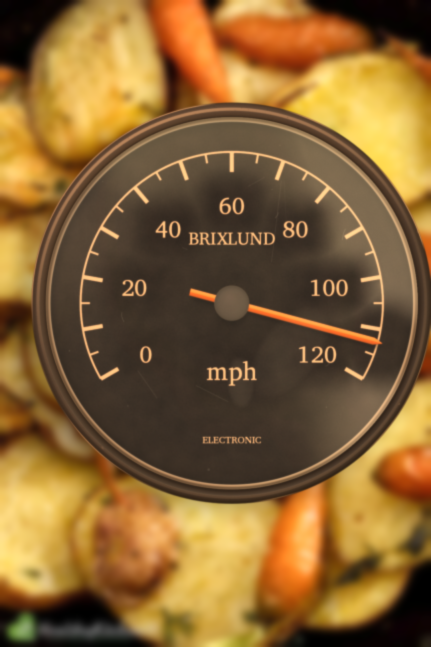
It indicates 112.5 mph
